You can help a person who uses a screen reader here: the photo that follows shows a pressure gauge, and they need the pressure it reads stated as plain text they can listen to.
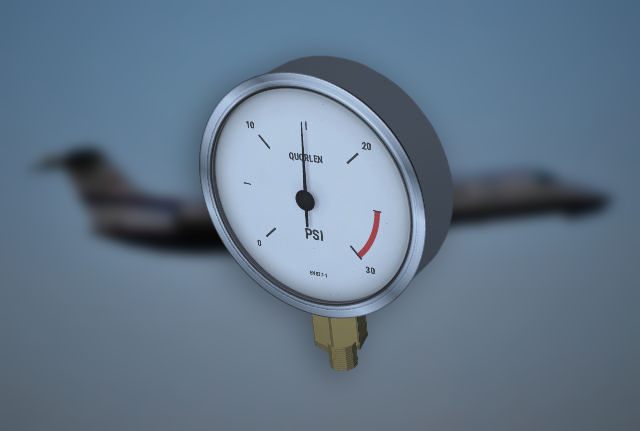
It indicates 15 psi
